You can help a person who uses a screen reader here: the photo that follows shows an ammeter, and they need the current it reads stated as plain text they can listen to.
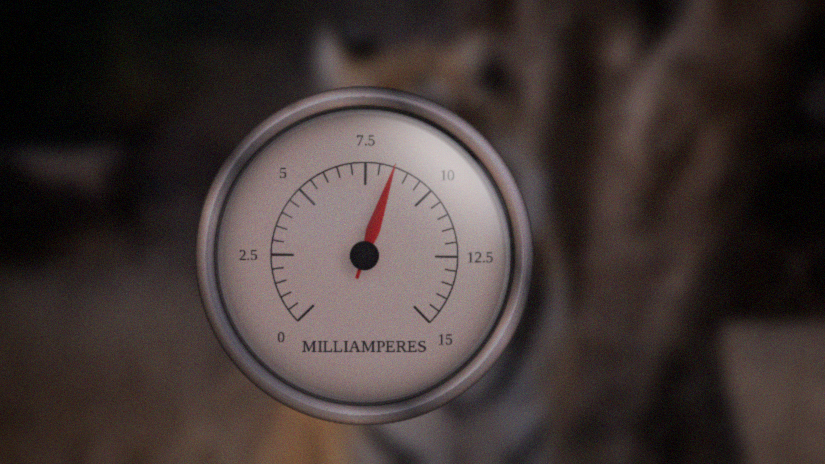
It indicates 8.5 mA
